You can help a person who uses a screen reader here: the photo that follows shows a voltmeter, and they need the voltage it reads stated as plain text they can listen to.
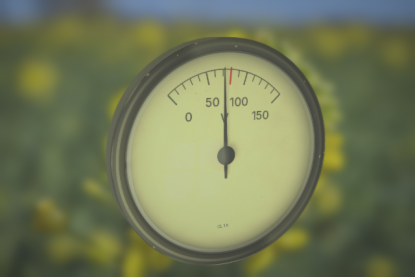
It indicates 70 V
